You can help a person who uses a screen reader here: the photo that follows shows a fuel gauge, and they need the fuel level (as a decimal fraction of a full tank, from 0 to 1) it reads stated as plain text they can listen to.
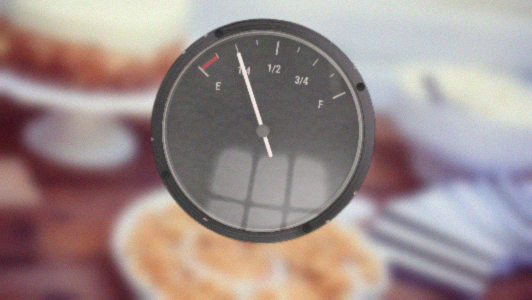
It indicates 0.25
